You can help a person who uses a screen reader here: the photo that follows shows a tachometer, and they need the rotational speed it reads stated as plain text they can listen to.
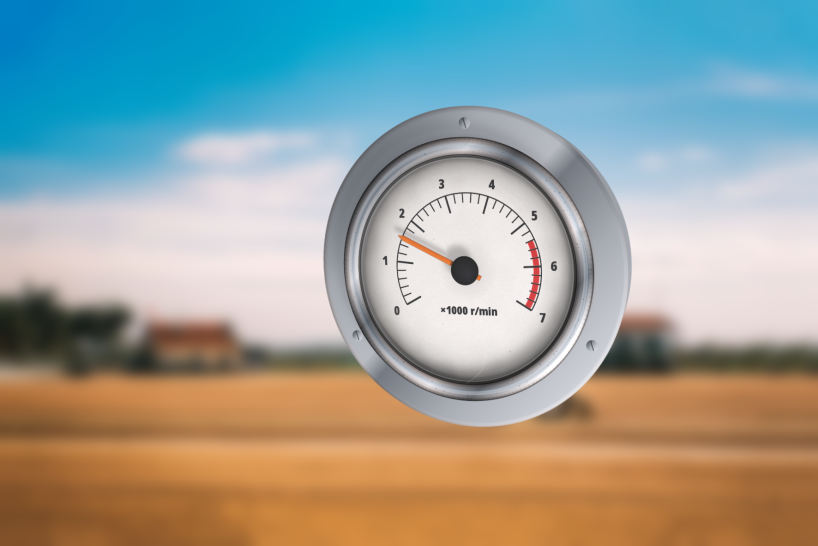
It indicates 1600 rpm
